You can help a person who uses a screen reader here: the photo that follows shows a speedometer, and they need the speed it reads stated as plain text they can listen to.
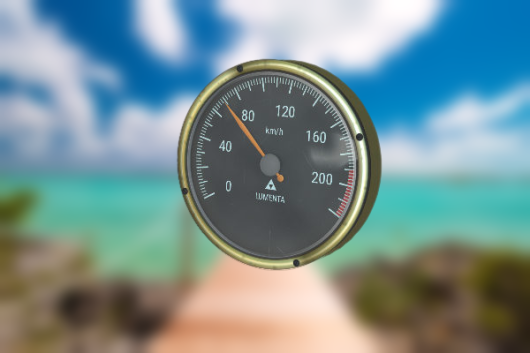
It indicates 70 km/h
